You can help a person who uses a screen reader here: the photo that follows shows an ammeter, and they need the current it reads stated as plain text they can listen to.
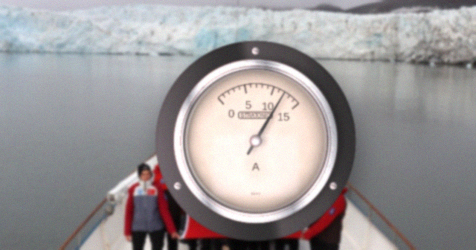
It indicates 12 A
